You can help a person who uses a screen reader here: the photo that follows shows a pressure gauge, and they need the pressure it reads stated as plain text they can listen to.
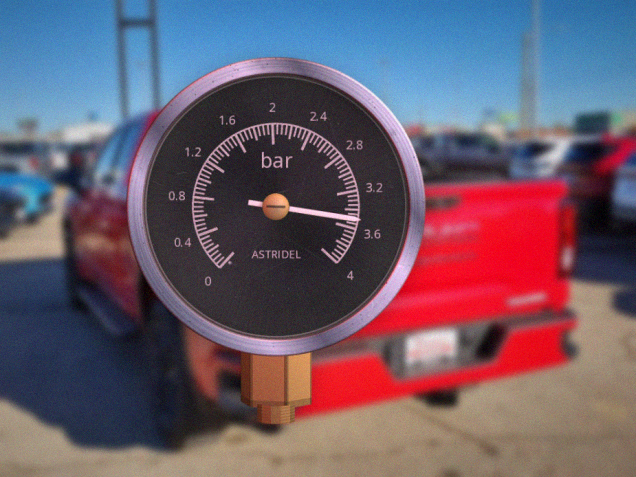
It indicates 3.5 bar
